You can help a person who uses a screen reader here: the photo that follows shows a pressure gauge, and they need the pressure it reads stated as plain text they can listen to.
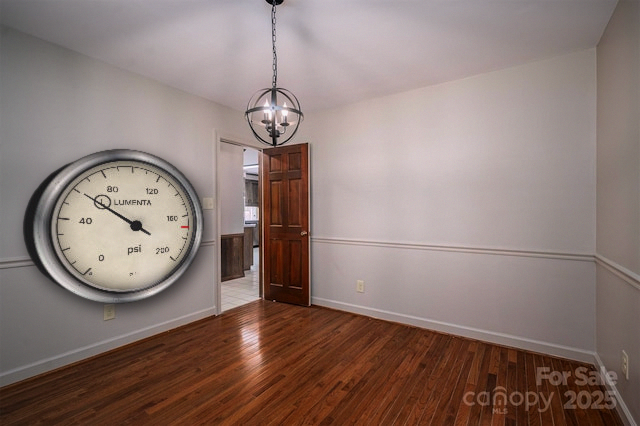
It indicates 60 psi
